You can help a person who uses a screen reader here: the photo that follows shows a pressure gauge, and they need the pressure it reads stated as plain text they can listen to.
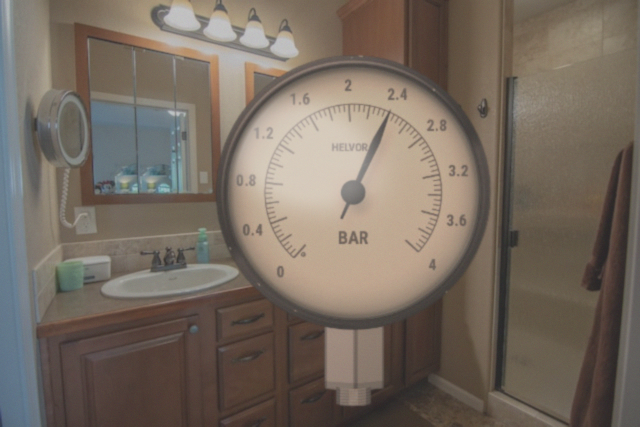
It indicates 2.4 bar
